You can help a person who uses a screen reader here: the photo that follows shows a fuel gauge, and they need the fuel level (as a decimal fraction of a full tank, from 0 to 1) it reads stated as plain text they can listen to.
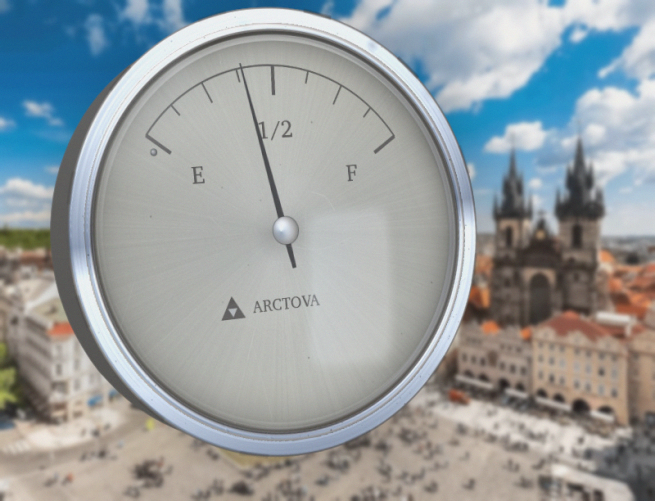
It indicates 0.375
